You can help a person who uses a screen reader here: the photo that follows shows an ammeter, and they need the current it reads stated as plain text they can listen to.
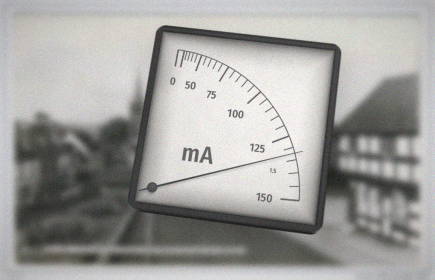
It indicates 132.5 mA
